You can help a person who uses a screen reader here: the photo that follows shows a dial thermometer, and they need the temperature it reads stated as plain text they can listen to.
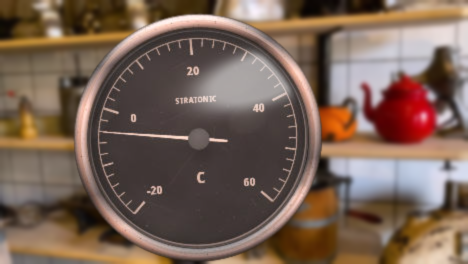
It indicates -4 °C
